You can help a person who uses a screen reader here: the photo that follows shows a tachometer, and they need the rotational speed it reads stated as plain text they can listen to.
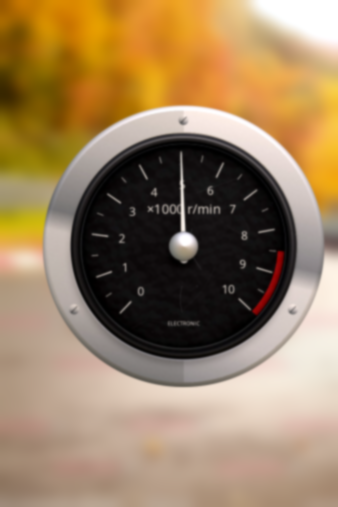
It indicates 5000 rpm
